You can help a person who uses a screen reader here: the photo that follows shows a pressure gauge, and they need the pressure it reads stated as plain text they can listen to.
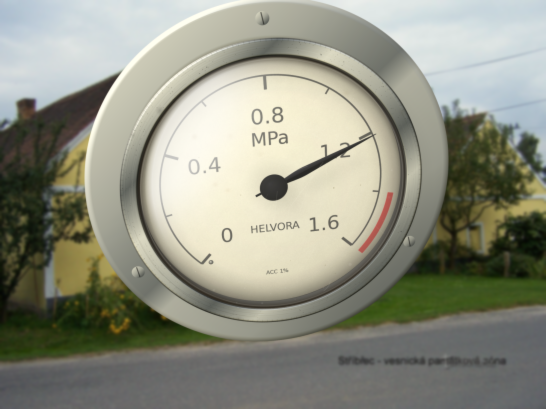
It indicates 1.2 MPa
